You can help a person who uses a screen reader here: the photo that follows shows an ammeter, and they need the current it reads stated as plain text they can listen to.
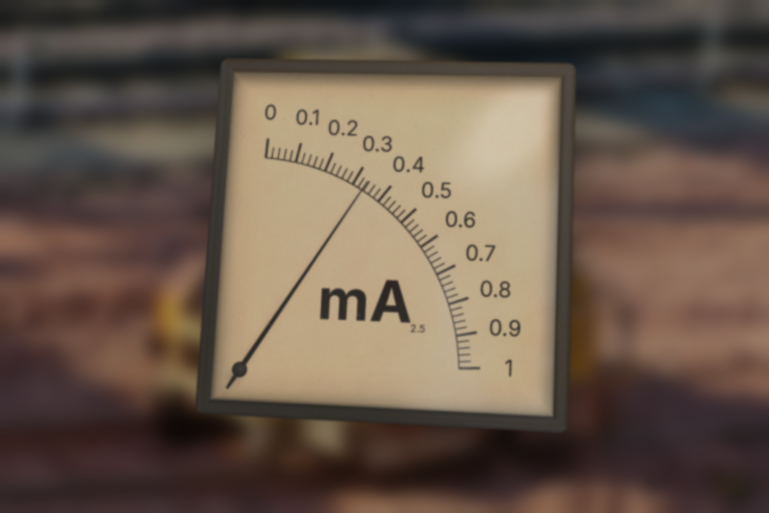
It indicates 0.34 mA
